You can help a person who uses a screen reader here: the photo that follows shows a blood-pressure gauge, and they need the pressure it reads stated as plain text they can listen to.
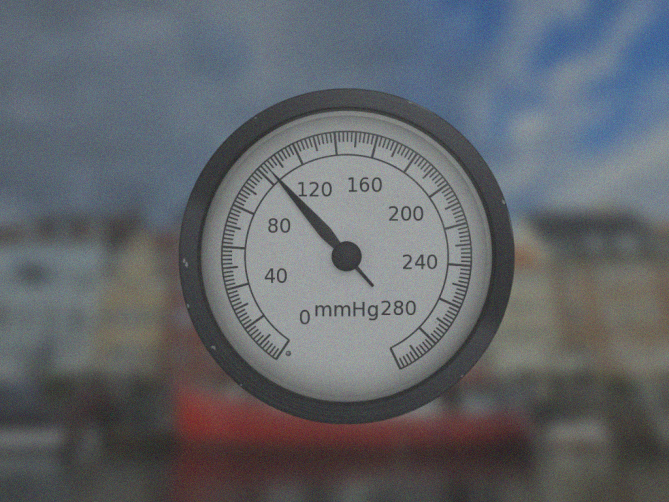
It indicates 104 mmHg
